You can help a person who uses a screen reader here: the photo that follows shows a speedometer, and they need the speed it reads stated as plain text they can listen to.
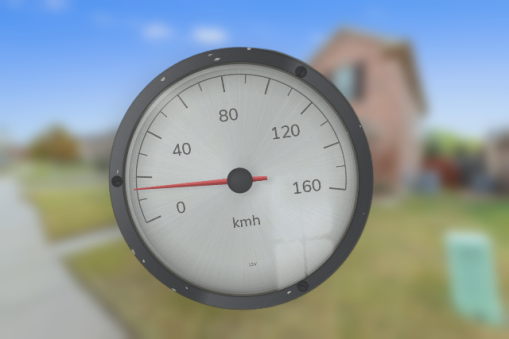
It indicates 15 km/h
